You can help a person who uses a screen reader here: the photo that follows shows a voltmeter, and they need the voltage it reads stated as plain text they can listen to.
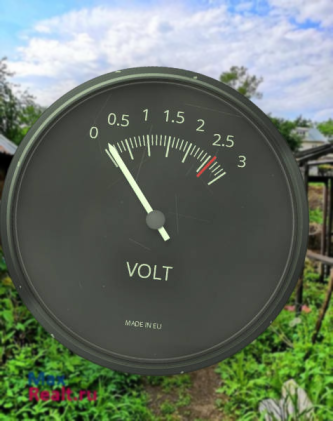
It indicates 0.1 V
